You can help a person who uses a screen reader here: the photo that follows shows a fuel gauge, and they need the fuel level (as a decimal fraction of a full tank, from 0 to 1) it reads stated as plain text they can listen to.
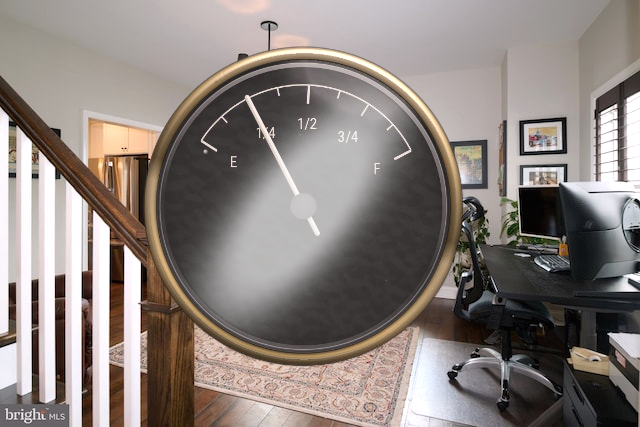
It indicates 0.25
